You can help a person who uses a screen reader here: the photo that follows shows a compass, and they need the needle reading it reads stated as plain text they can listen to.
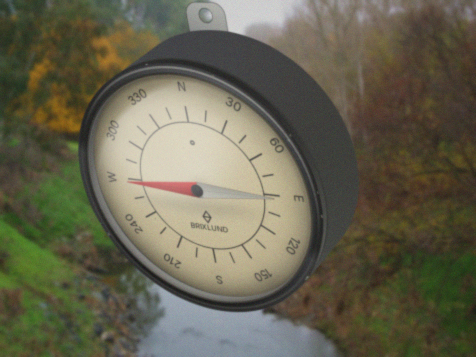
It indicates 270 °
